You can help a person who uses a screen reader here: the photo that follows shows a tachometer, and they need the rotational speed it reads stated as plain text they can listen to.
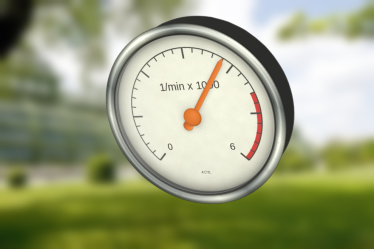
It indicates 3800 rpm
